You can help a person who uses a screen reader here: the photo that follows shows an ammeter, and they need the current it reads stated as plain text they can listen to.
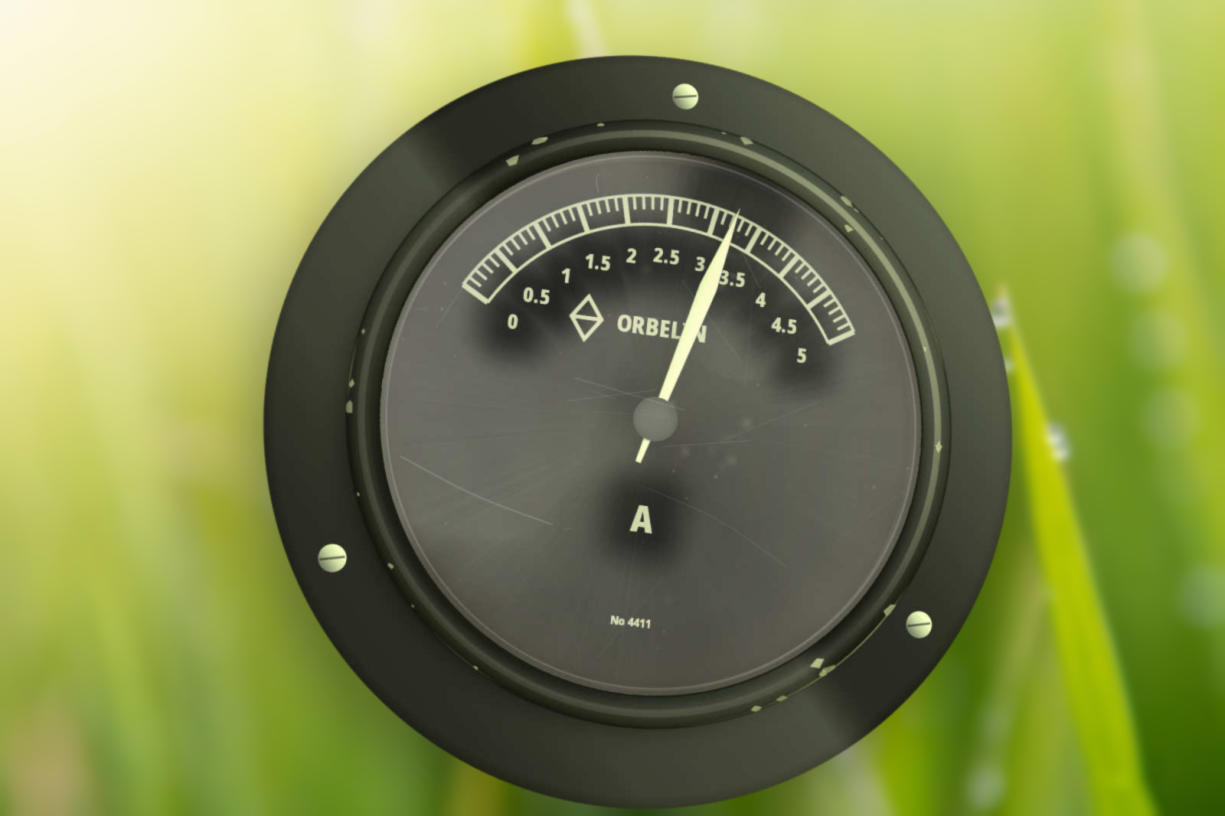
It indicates 3.2 A
